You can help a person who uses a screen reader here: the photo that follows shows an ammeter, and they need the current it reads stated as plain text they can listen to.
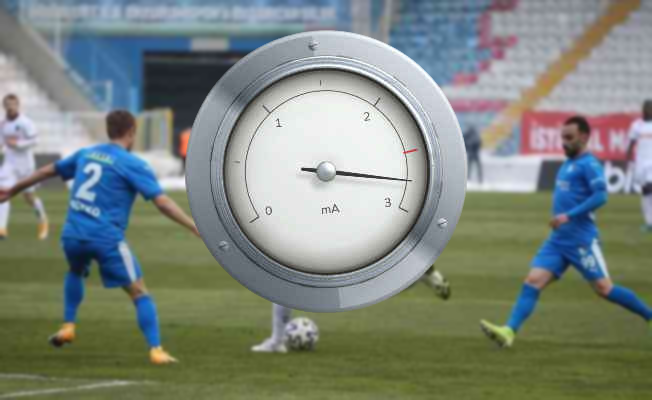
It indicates 2.75 mA
